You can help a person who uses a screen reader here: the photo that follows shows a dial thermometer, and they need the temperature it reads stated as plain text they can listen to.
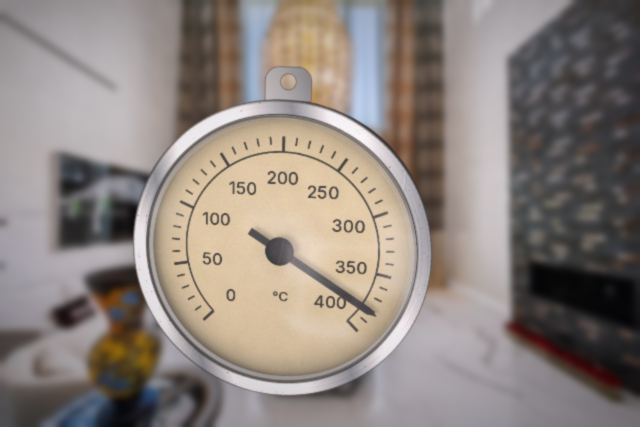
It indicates 380 °C
